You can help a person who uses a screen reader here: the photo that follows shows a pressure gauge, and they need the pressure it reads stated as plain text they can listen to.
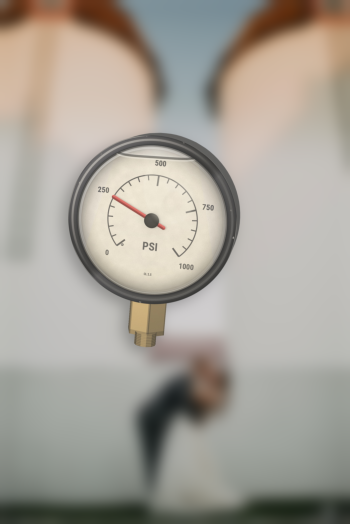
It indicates 250 psi
